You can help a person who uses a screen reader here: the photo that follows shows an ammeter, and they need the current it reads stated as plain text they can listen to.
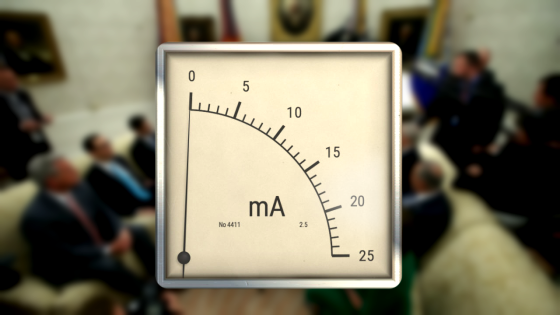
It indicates 0 mA
